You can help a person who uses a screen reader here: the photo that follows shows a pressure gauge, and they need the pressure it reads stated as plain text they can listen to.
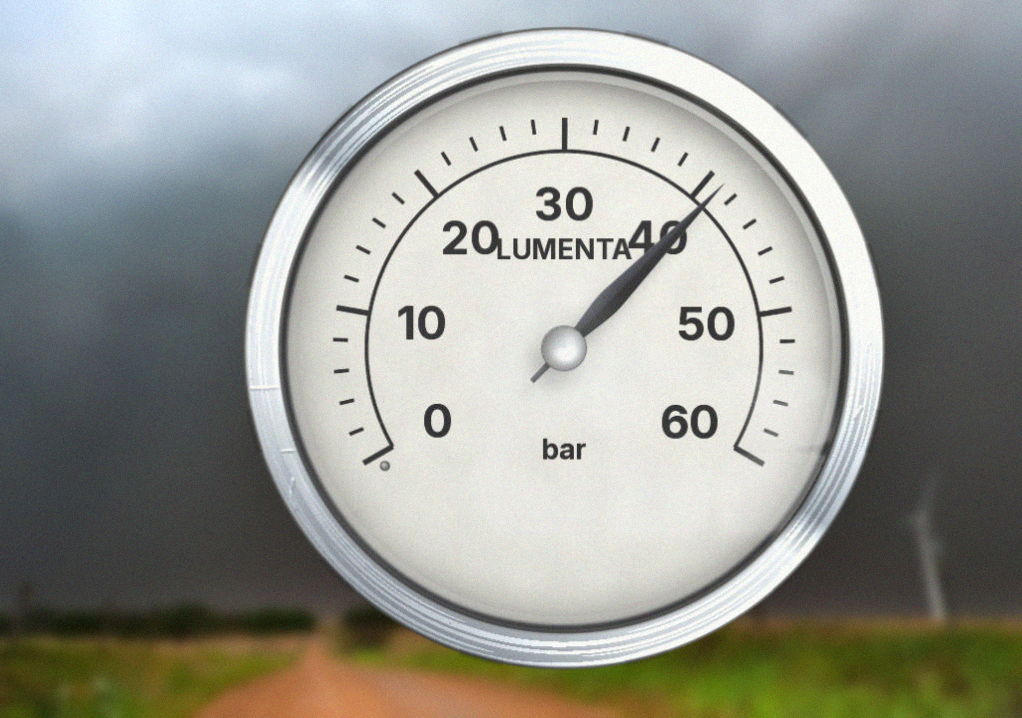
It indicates 41 bar
